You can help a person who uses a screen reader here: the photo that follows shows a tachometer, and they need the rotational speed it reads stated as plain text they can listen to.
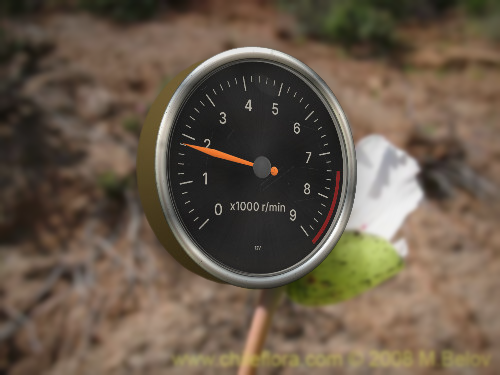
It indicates 1800 rpm
